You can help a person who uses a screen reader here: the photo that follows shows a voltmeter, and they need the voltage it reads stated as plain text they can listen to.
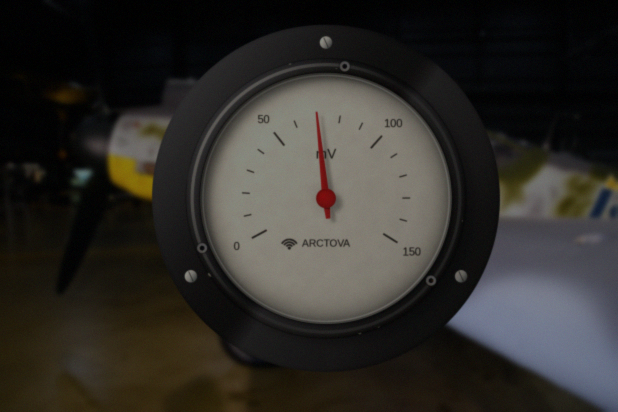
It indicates 70 mV
